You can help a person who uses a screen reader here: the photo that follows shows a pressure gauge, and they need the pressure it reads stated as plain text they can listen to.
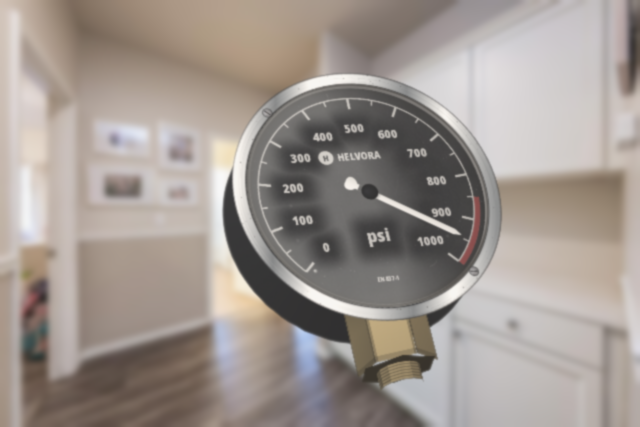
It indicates 950 psi
